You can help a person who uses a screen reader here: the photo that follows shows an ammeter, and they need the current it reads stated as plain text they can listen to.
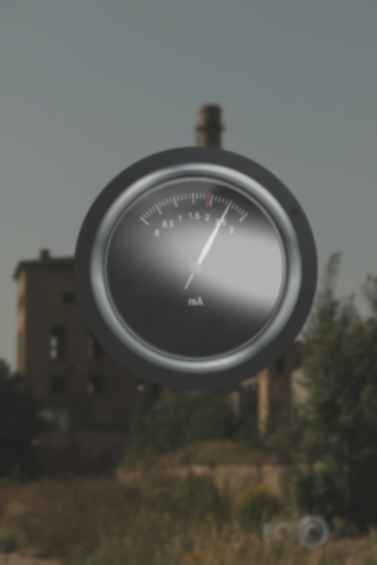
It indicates 2.5 mA
